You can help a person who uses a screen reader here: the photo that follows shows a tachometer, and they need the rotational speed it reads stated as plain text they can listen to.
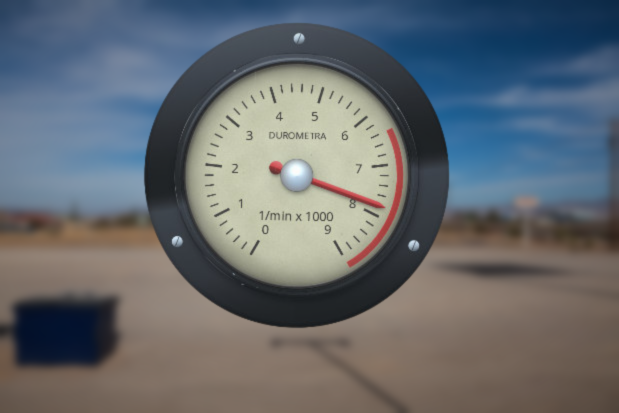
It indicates 7800 rpm
